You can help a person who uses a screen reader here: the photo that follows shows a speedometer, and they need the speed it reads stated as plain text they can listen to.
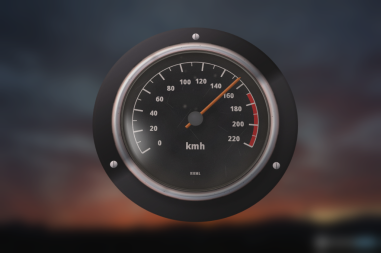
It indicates 155 km/h
